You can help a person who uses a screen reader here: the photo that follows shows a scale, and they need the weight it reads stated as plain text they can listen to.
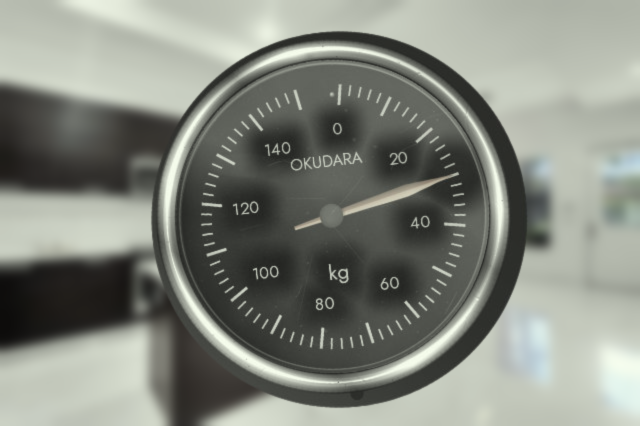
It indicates 30 kg
